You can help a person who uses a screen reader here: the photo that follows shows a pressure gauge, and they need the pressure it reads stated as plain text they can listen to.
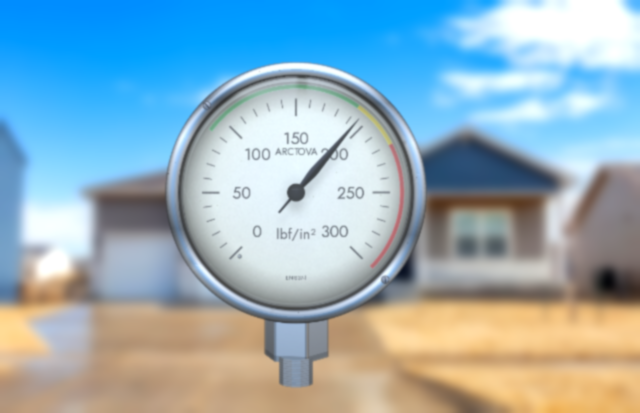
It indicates 195 psi
